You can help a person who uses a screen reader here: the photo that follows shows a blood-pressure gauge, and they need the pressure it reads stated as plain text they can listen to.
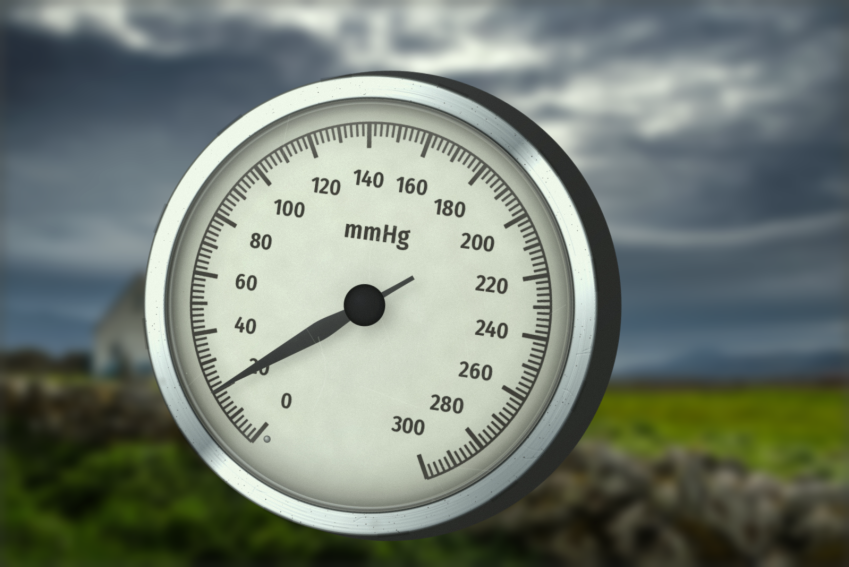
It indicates 20 mmHg
